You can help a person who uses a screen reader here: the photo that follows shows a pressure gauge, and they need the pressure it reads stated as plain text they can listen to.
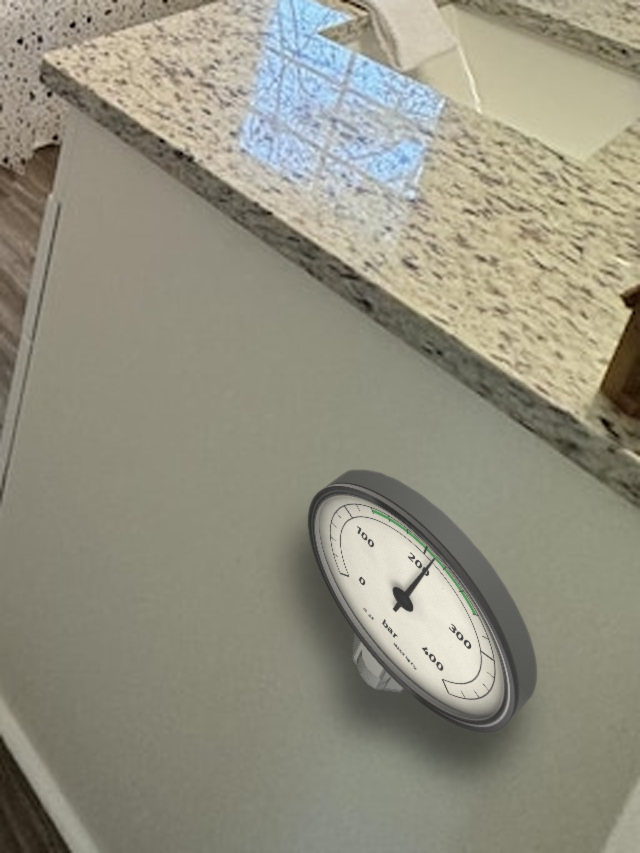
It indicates 210 bar
